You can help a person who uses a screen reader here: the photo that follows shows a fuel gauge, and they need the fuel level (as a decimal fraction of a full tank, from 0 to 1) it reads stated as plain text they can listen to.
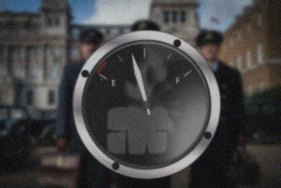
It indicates 0.375
